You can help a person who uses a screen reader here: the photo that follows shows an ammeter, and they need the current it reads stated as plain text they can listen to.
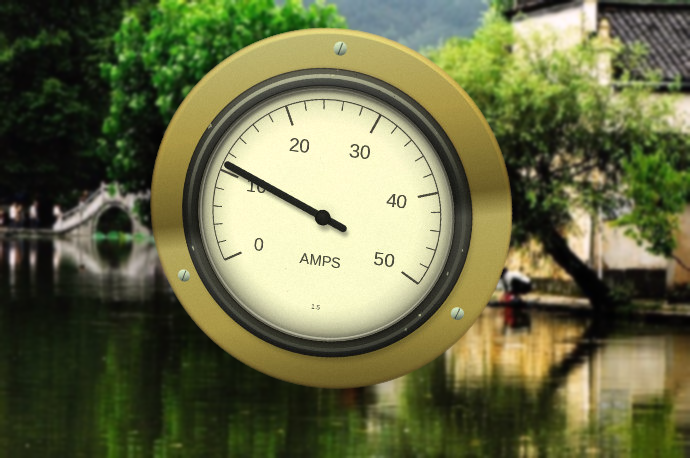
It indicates 11 A
